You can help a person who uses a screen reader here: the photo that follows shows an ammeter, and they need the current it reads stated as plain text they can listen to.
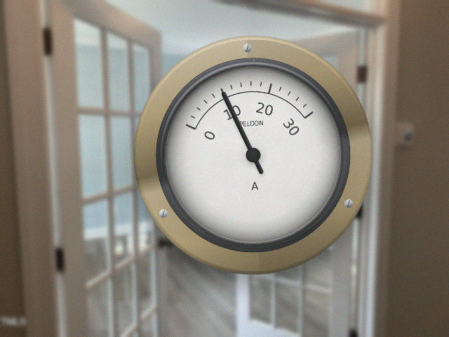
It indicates 10 A
